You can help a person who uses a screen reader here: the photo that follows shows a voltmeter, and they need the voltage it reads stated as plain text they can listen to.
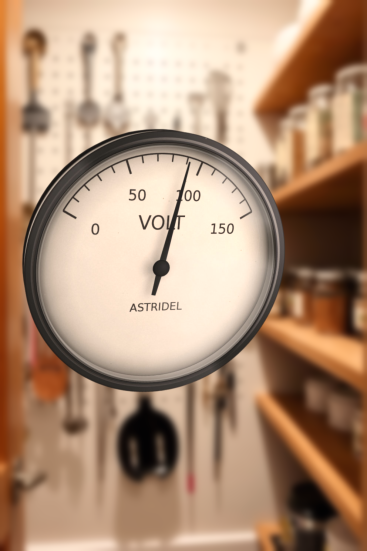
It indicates 90 V
